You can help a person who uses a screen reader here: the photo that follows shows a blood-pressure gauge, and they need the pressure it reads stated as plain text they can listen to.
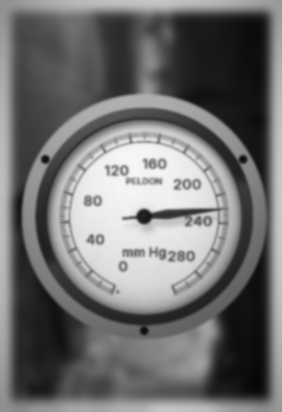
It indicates 230 mmHg
